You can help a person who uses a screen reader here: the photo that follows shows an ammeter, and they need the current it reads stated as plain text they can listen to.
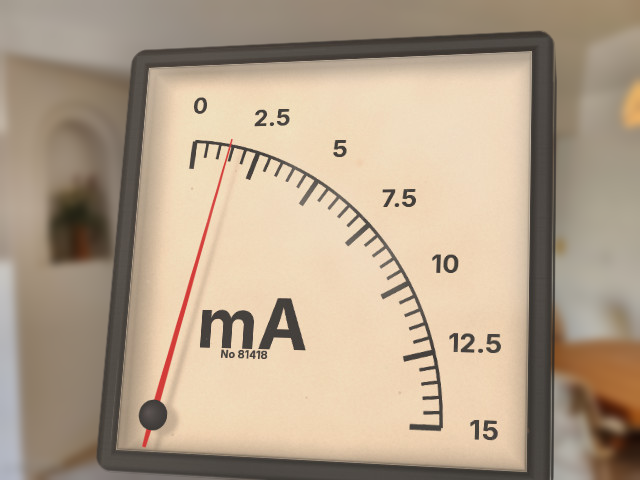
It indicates 1.5 mA
